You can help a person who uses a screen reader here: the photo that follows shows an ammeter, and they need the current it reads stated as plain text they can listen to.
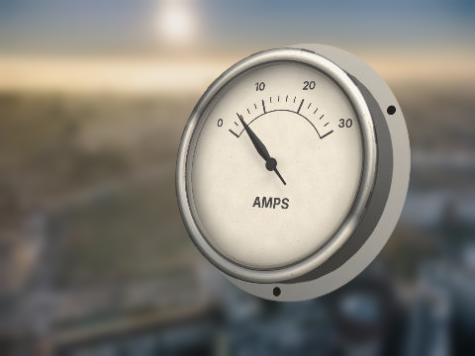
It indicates 4 A
